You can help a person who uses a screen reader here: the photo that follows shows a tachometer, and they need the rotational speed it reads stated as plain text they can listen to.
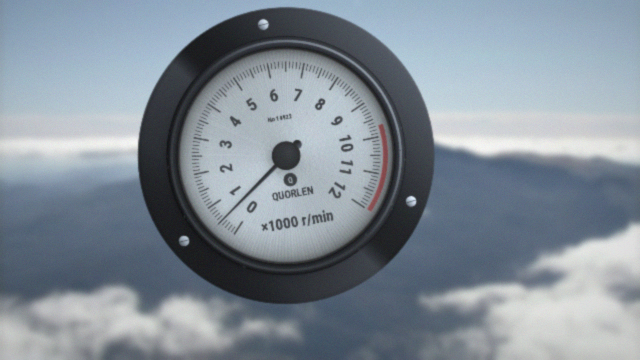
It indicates 500 rpm
